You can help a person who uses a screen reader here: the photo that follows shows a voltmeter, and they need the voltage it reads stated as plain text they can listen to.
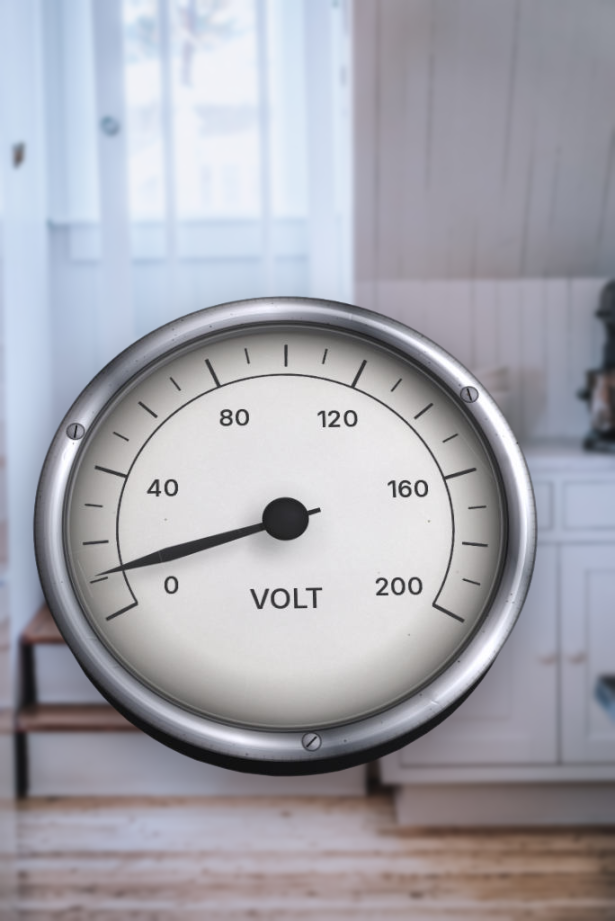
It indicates 10 V
